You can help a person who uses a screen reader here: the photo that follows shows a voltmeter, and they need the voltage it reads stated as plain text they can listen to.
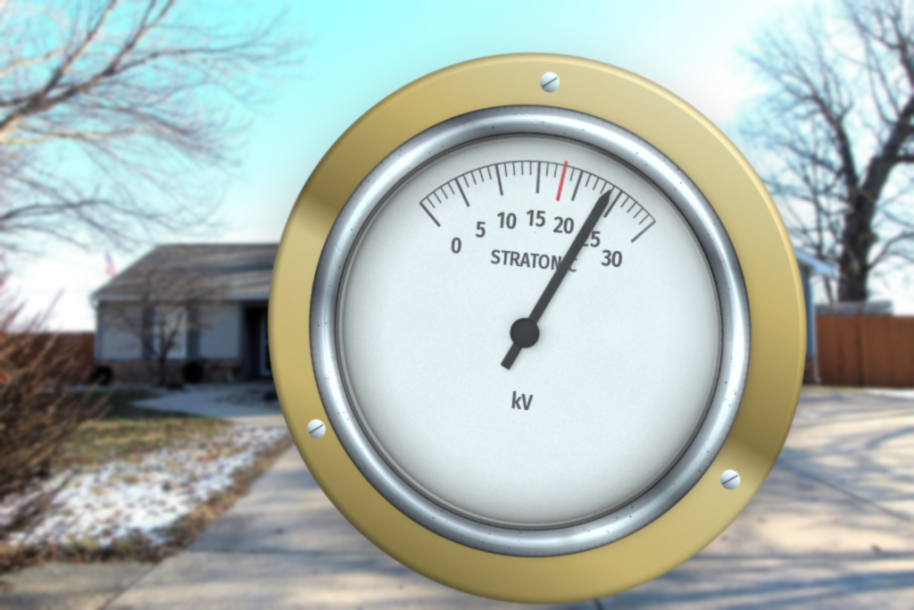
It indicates 24 kV
